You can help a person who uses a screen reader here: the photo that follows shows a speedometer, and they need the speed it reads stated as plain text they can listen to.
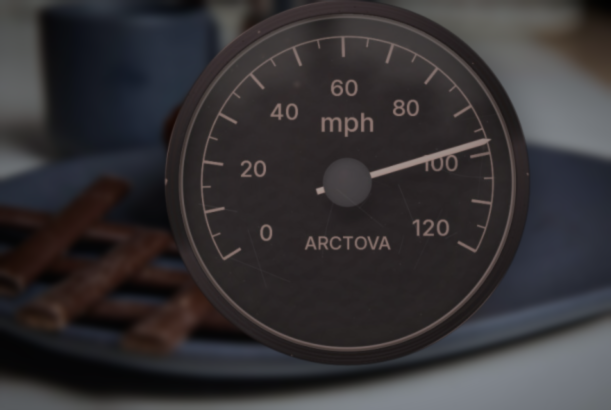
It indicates 97.5 mph
